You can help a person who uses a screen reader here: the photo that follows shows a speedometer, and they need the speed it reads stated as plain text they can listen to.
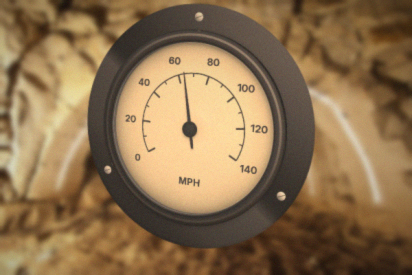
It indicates 65 mph
